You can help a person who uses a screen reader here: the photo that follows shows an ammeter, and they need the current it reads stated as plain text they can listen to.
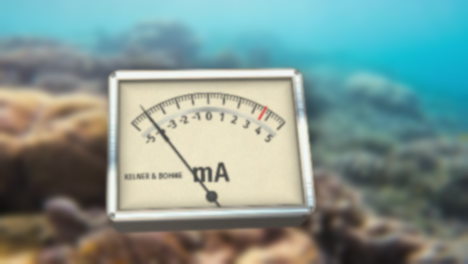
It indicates -4 mA
